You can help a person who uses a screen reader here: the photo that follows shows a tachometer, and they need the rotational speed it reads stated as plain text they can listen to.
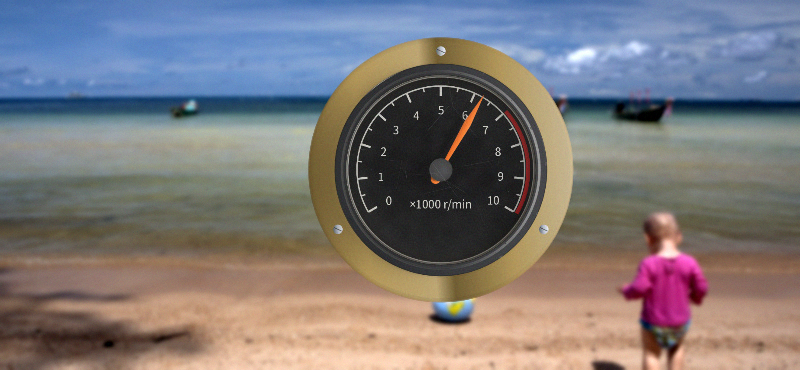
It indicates 6250 rpm
